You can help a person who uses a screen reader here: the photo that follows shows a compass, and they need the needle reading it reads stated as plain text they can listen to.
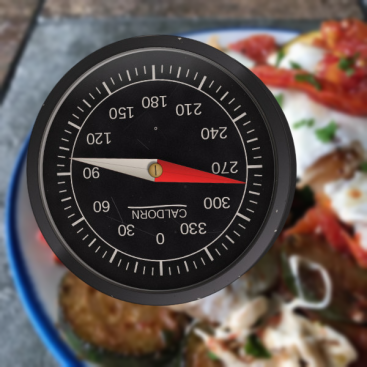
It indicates 280 °
